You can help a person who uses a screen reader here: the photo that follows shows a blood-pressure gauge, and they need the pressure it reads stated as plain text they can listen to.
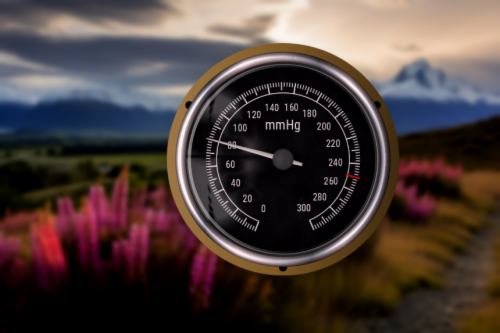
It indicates 80 mmHg
